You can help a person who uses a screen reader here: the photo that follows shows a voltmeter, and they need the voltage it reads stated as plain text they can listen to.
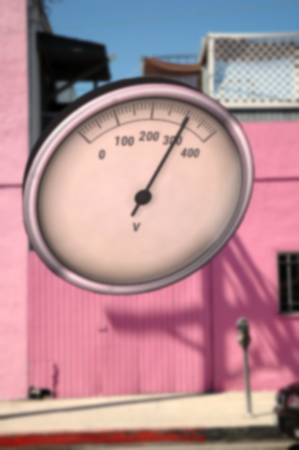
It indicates 300 V
